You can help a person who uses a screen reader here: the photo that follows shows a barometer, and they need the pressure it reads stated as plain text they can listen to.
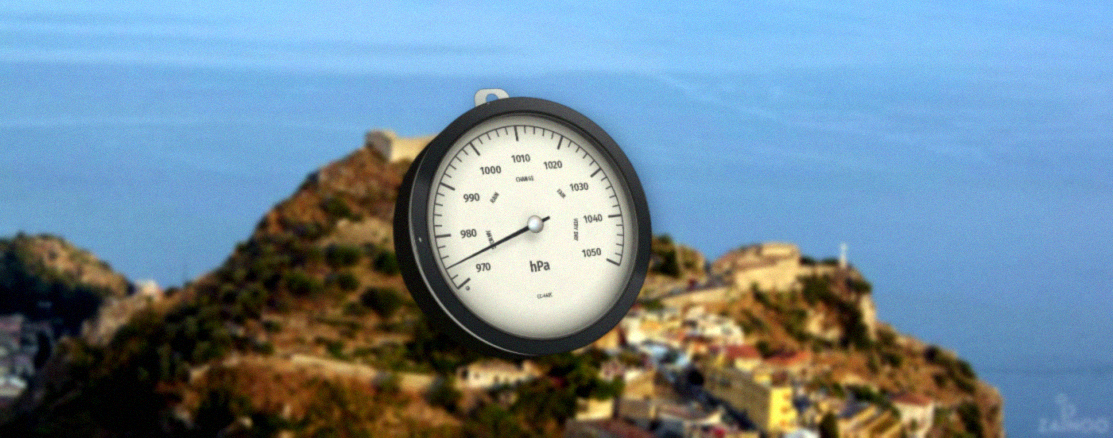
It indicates 974 hPa
